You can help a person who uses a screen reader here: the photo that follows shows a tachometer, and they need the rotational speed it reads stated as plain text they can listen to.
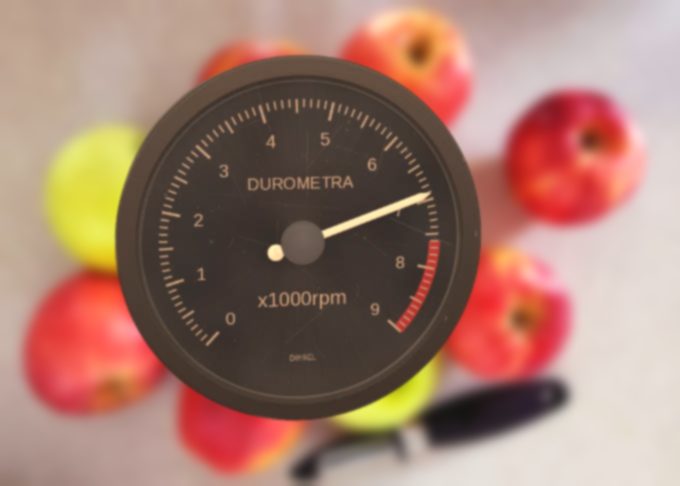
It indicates 6900 rpm
